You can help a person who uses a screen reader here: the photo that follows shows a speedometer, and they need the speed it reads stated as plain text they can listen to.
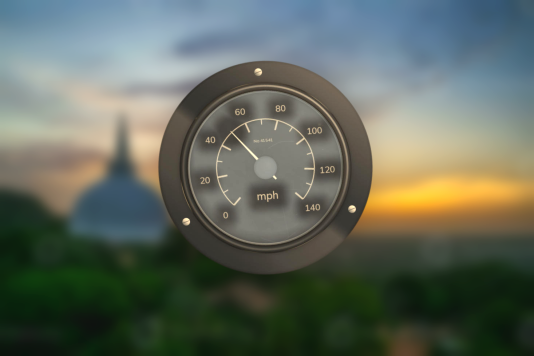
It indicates 50 mph
